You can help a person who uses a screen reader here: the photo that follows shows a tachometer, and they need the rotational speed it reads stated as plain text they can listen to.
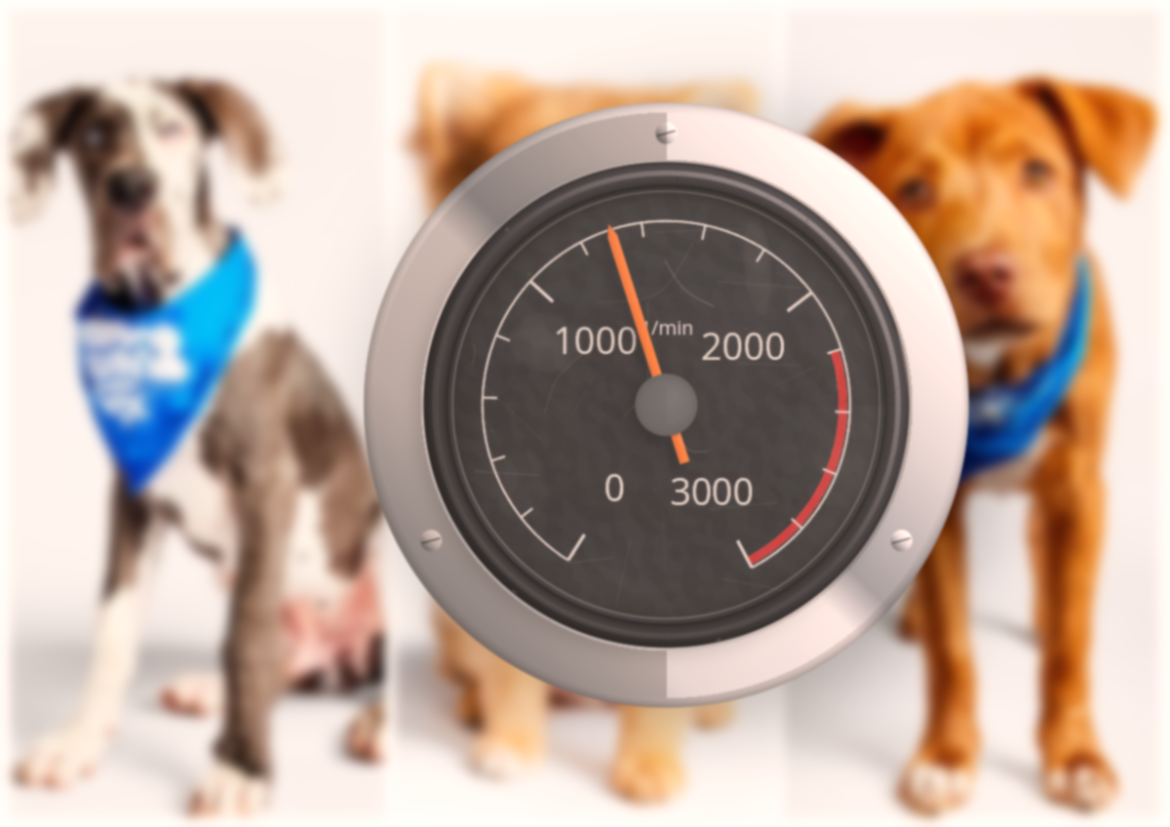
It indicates 1300 rpm
